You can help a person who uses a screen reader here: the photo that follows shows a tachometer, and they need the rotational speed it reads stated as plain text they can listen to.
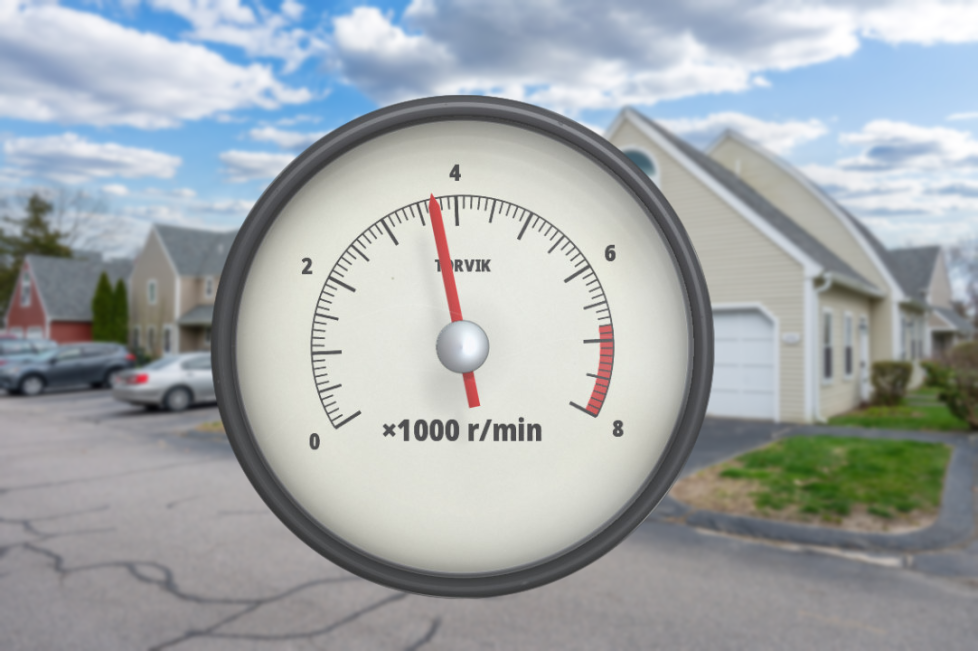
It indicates 3700 rpm
